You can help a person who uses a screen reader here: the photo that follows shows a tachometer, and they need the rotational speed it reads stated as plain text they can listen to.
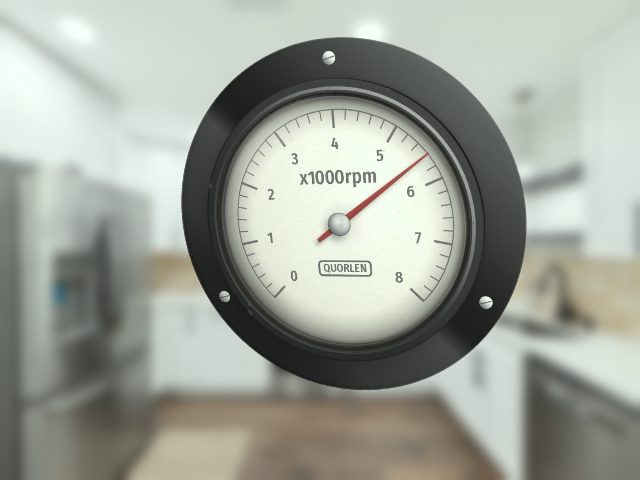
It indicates 5600 rpm
